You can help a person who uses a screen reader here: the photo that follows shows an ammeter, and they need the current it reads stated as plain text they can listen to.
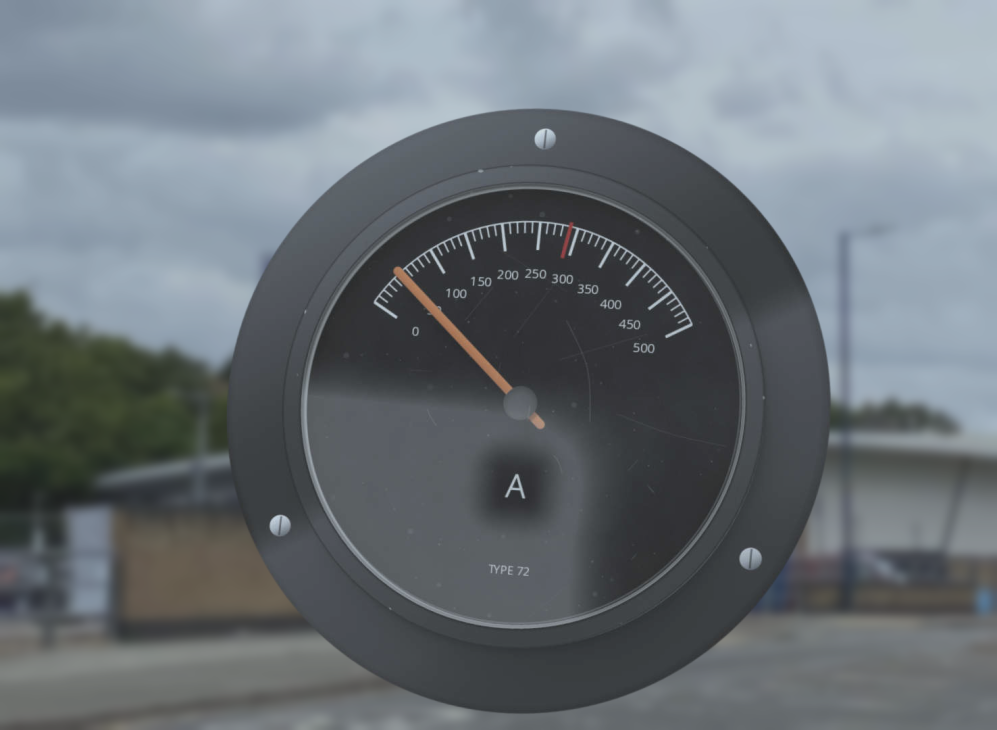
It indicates 50 A
